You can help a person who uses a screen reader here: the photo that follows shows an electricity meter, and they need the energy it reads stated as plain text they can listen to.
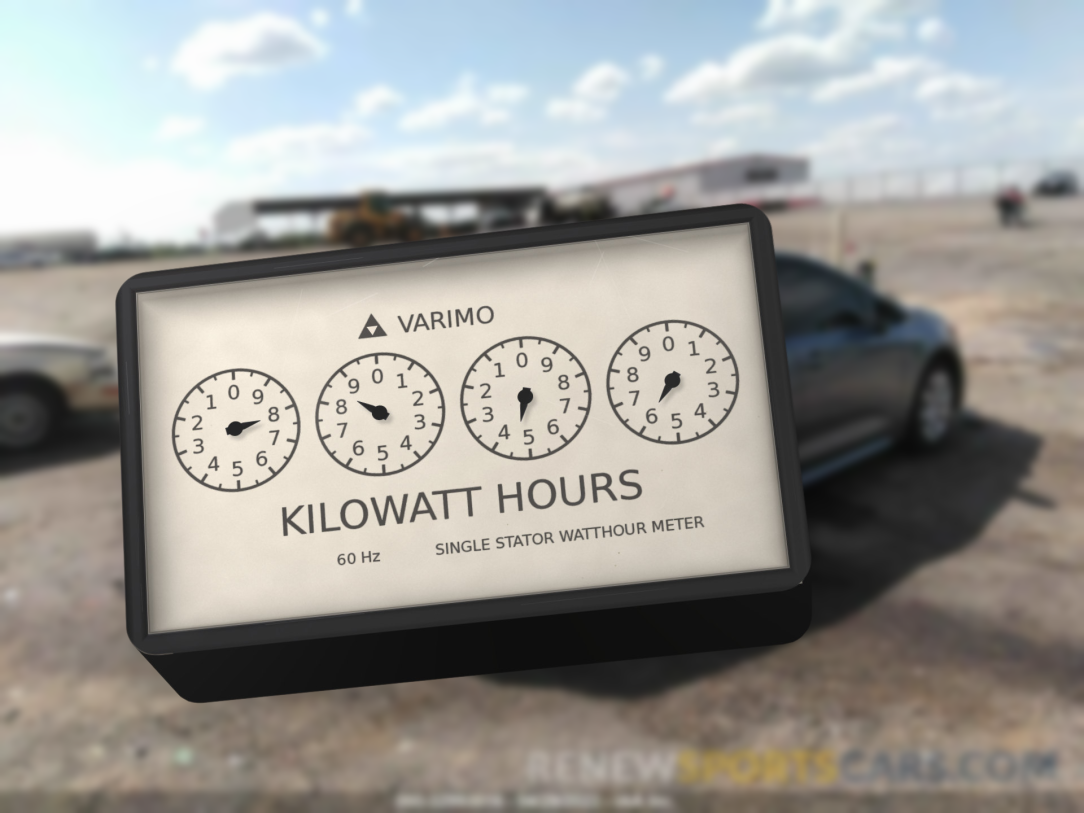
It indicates 7846 kWh
